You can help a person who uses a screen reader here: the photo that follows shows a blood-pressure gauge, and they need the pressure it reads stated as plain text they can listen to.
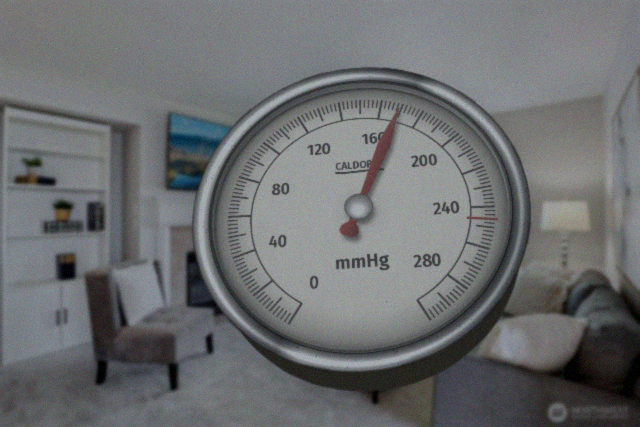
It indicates 170 mmHg
